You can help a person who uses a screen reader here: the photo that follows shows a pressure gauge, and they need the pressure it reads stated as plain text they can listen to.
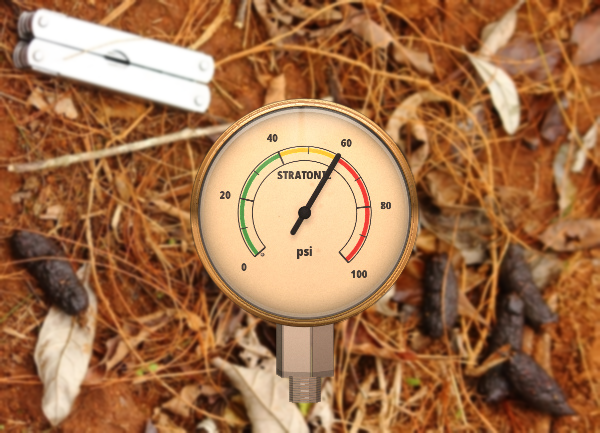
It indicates 60 psi
